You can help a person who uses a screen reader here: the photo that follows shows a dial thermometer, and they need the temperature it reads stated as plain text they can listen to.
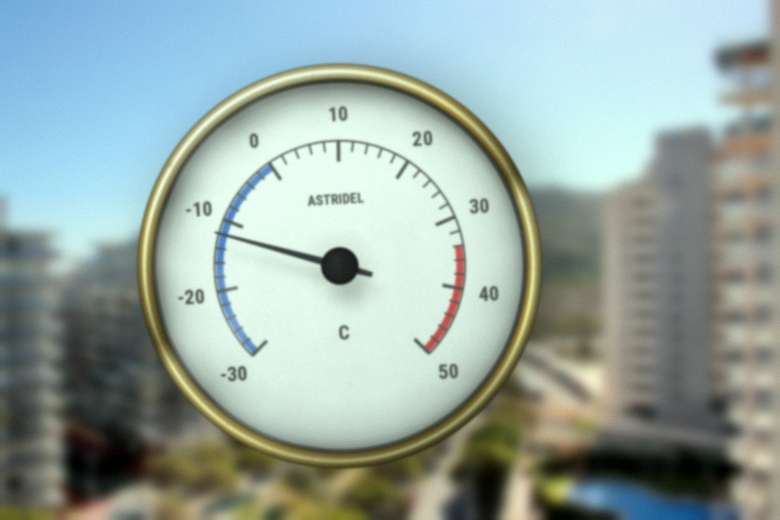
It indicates -12 °C
